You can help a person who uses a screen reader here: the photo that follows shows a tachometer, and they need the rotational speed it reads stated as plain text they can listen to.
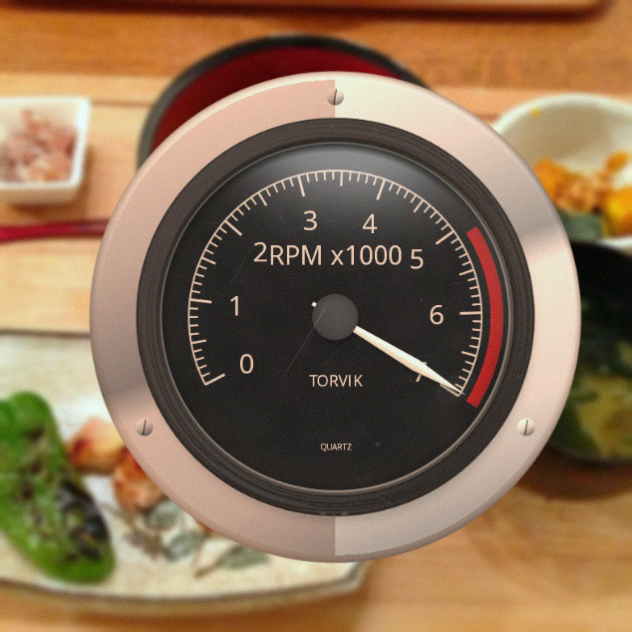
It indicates 6950 rpm
